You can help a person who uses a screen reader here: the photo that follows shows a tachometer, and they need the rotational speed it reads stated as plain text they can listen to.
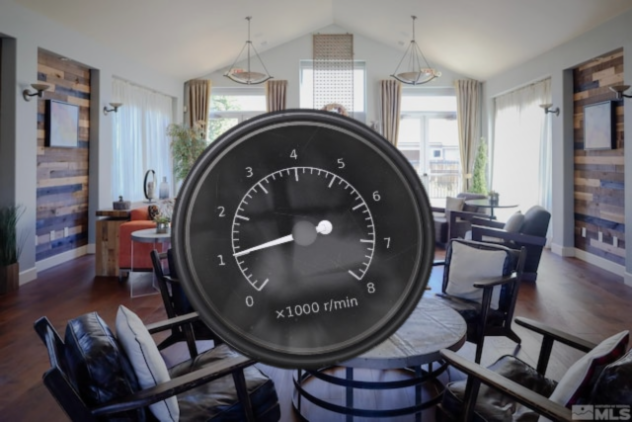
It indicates 1000 rpm
